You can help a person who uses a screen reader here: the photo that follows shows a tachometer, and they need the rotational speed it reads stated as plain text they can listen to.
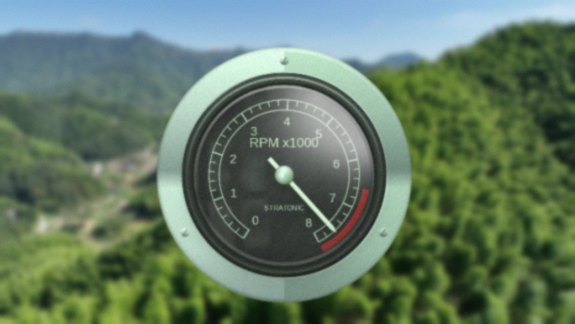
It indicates 7600 rpm
